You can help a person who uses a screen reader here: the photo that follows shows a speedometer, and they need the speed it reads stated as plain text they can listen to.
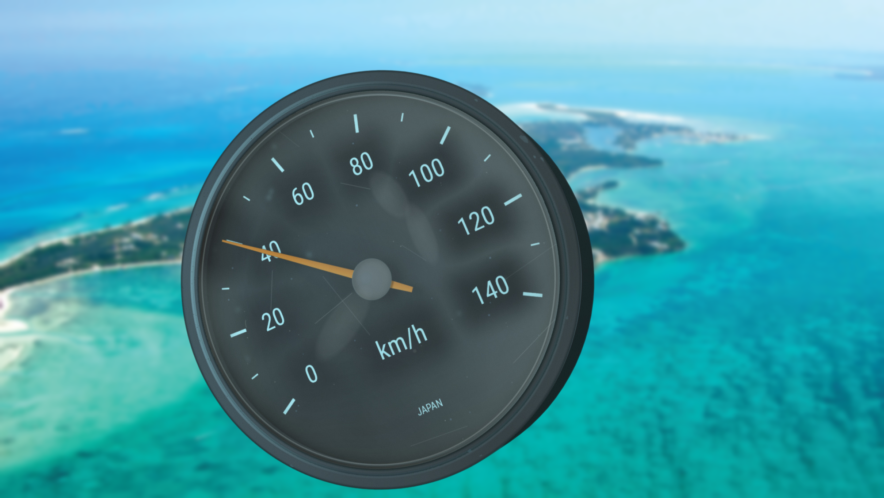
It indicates 40 km/h
